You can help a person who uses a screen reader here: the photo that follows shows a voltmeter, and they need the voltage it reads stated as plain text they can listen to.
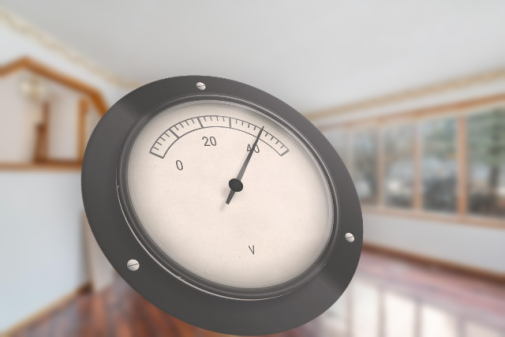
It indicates 40 V
